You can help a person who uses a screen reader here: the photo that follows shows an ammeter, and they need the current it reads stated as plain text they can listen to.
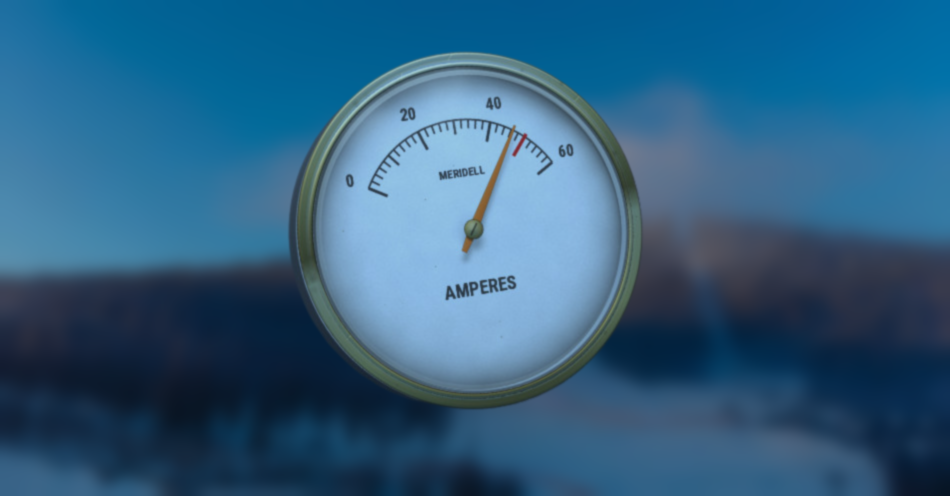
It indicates 46 A
